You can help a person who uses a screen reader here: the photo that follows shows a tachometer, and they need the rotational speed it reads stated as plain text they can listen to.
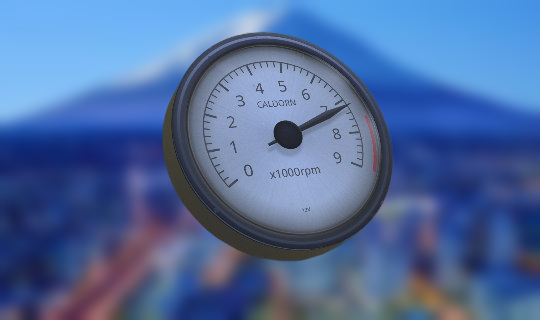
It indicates 7200 rpm
